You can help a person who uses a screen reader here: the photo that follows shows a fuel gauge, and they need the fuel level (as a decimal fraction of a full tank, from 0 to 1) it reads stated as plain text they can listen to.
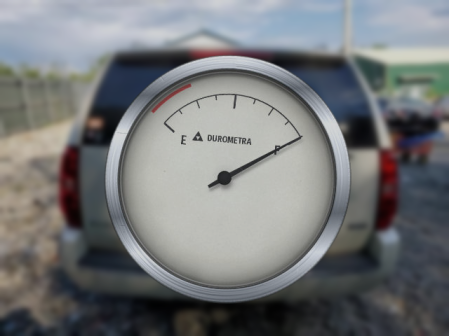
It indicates 1
